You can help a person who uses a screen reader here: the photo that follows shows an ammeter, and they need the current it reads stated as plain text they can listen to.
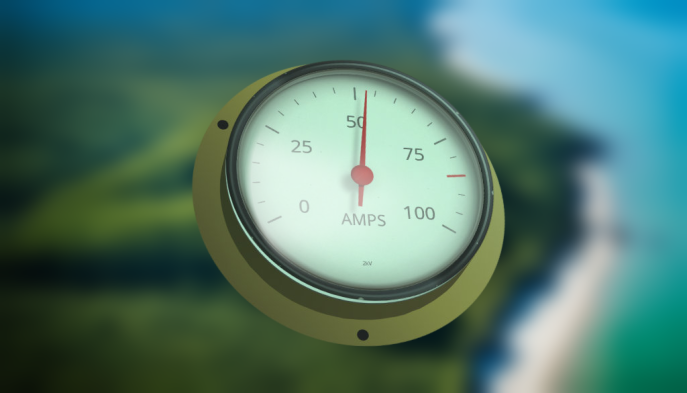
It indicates 52.5 A
